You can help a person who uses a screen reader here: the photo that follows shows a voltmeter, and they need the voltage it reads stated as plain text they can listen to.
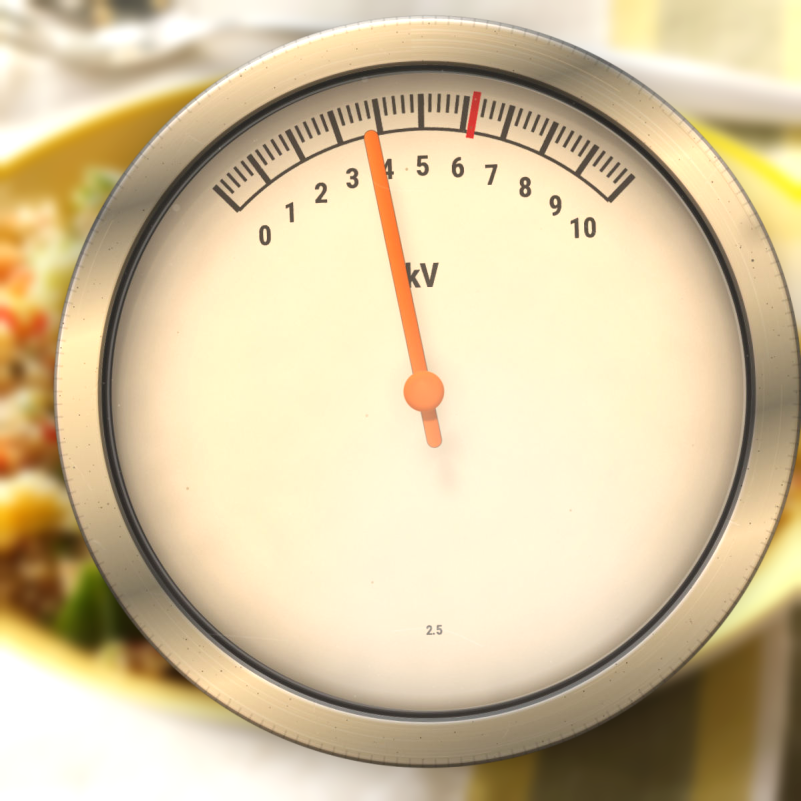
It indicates 3.8 kV
